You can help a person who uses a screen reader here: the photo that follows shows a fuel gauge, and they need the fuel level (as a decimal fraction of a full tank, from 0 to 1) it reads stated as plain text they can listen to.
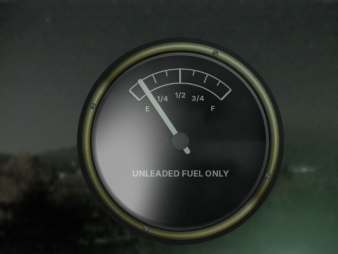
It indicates 0.125
